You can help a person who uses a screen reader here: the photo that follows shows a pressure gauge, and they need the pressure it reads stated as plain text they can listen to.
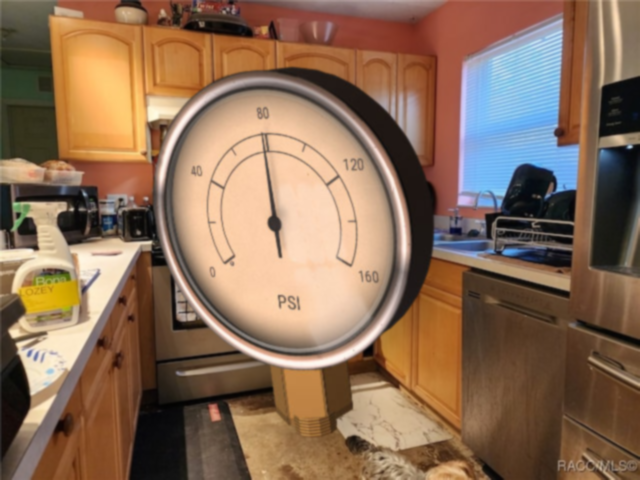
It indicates 80 psi
